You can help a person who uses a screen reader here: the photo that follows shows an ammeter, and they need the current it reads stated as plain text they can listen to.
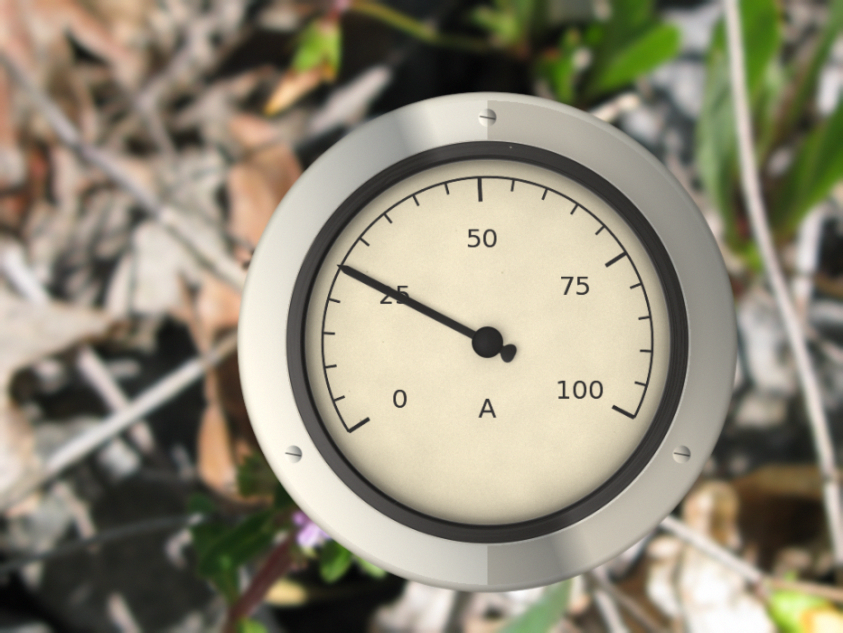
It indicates 25 A
